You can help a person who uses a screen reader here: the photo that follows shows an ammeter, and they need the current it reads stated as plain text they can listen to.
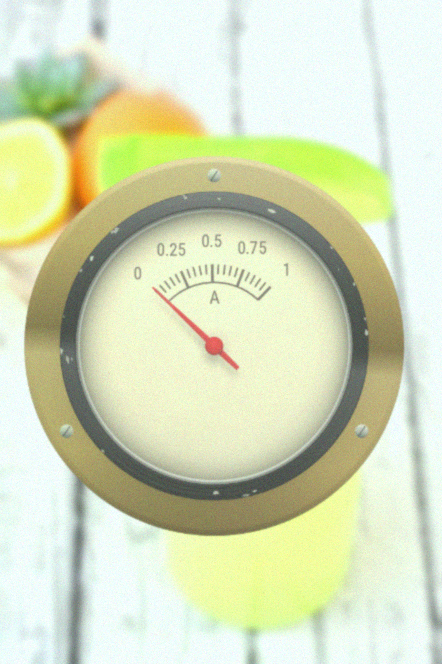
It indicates 0 A
